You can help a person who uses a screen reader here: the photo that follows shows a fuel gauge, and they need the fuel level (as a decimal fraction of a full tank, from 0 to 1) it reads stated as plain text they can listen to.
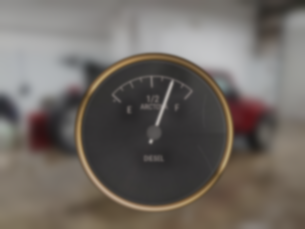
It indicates 0.75
